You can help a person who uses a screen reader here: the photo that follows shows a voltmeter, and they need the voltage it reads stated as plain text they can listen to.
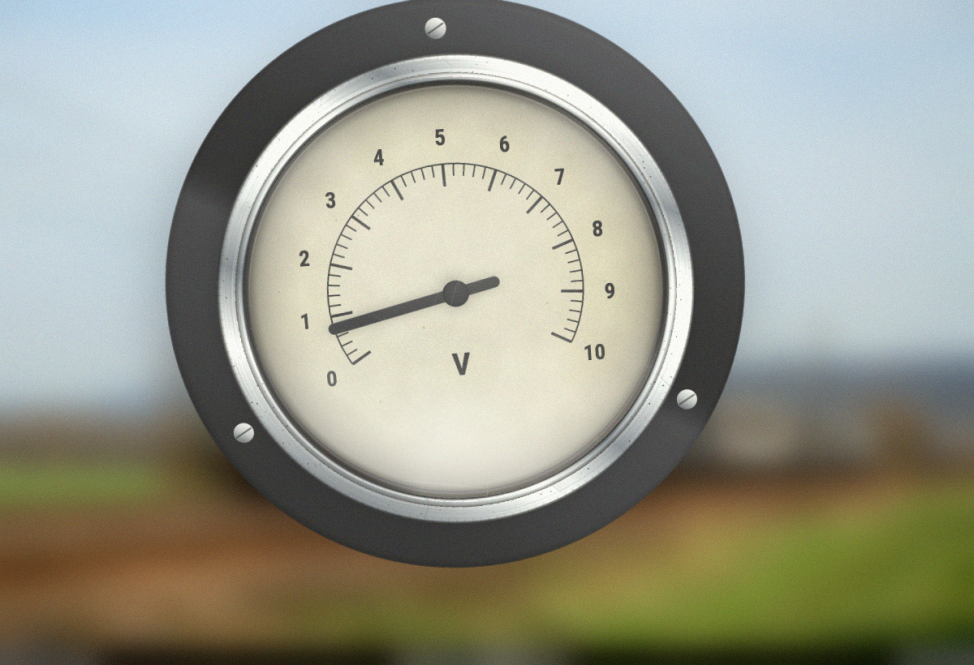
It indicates 0.8 V
